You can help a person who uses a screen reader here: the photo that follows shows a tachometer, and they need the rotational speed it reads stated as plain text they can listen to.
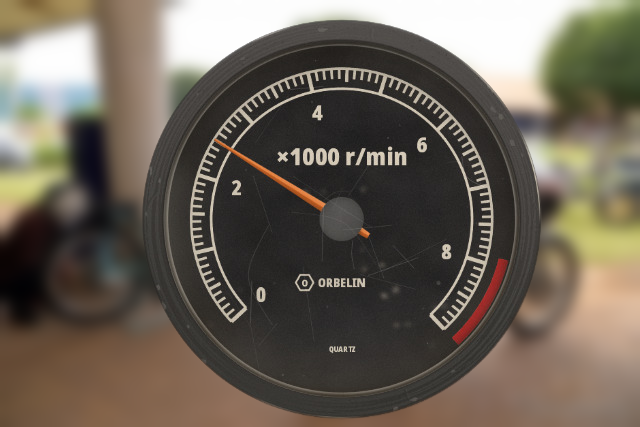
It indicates 2500 rpm
